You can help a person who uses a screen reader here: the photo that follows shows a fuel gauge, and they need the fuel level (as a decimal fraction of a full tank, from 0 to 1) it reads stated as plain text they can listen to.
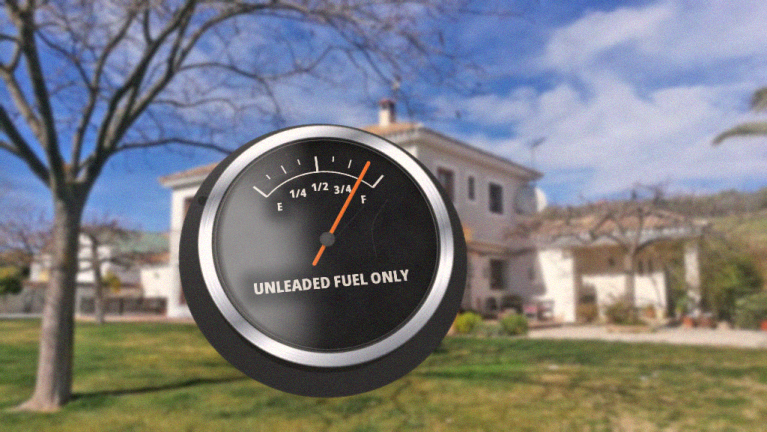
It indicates 0.875
